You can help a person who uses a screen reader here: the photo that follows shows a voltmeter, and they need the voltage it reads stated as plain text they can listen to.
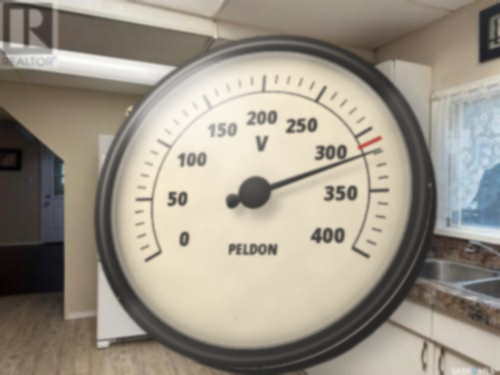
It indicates 320 V
